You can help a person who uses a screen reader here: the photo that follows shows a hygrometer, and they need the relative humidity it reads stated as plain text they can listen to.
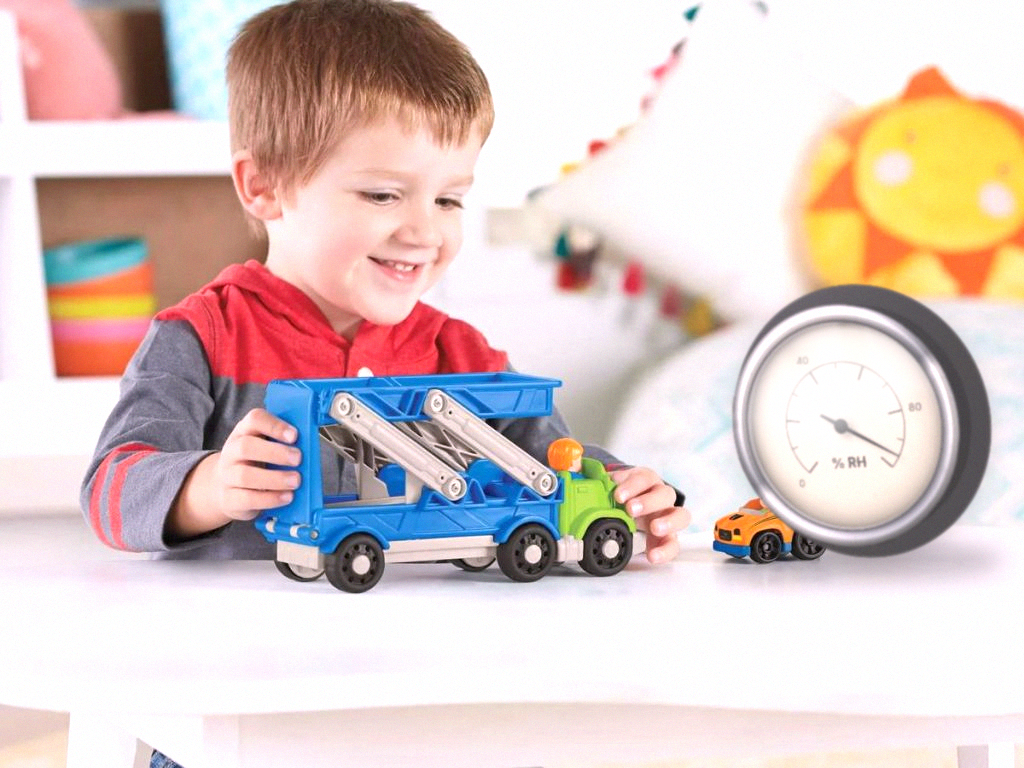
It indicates 95 %
